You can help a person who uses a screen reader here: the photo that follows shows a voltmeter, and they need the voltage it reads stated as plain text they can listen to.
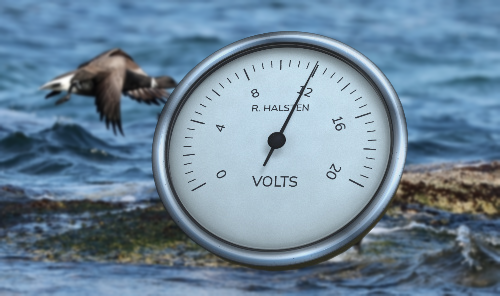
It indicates 12 V
